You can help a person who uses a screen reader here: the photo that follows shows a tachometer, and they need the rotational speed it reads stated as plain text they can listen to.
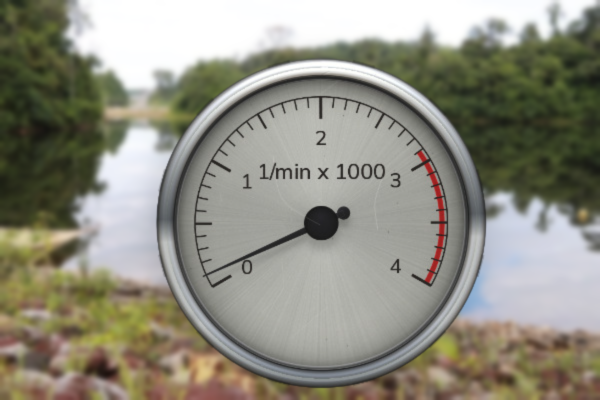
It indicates 100 rpm
